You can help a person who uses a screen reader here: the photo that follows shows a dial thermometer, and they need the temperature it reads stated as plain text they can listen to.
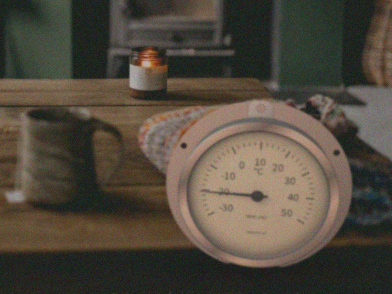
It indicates -20 °C
